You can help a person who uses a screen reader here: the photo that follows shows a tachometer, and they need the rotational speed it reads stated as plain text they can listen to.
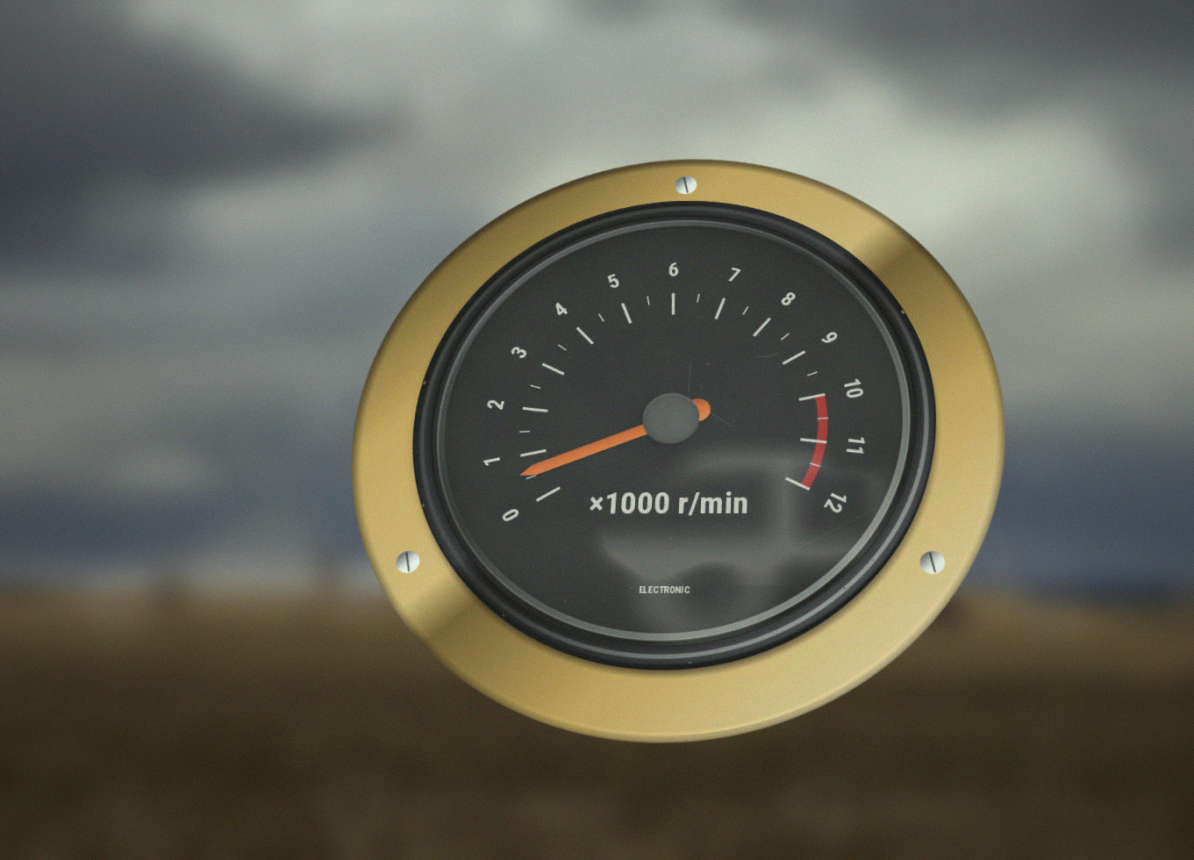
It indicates 500 rpm
